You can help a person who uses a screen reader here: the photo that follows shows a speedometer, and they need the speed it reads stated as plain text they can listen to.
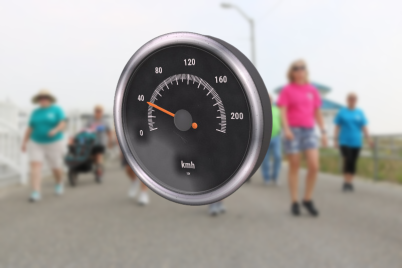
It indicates 40 km/h
